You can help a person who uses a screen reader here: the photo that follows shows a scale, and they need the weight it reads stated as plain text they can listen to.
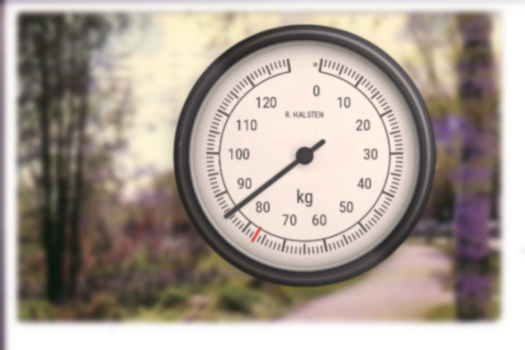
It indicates 85 kg
